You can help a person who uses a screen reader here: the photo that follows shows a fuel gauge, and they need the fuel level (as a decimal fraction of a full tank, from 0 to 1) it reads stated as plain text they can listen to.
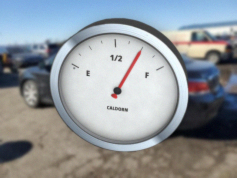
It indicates 0.75
